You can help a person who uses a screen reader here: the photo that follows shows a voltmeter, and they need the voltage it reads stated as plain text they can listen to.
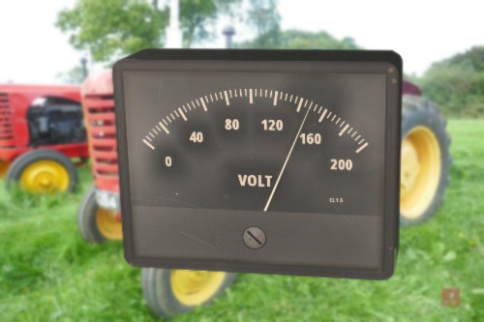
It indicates 148 V
